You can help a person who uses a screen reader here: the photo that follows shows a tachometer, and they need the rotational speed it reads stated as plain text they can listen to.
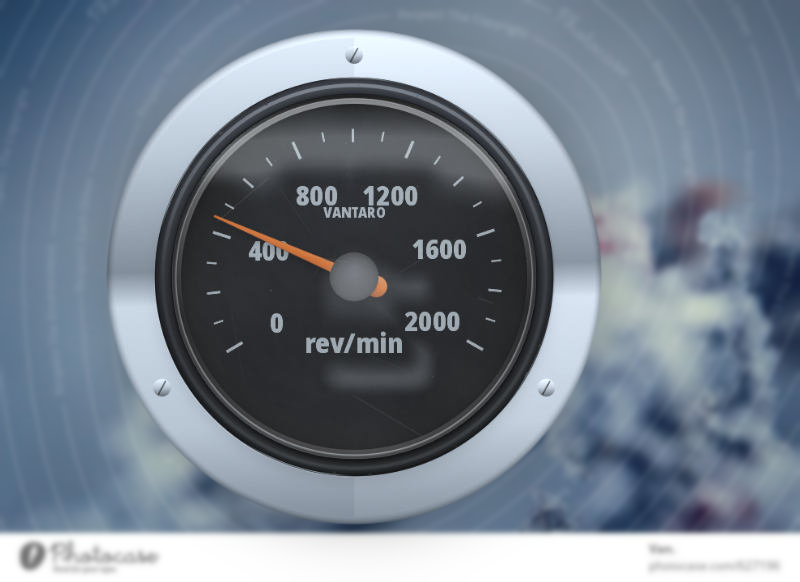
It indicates 450 rpm
